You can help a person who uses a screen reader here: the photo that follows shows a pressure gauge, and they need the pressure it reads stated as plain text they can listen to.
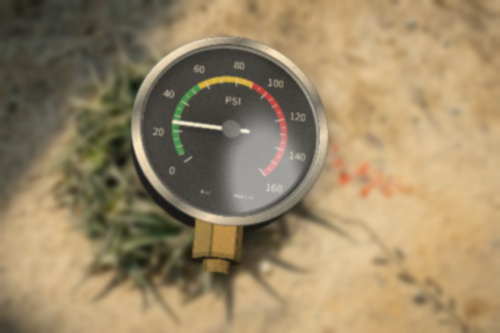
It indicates 25 psi
